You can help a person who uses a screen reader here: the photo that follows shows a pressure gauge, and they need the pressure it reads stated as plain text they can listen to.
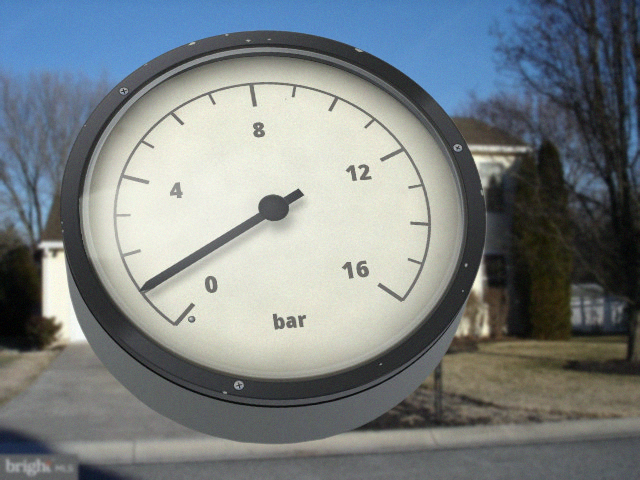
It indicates 1 bar
